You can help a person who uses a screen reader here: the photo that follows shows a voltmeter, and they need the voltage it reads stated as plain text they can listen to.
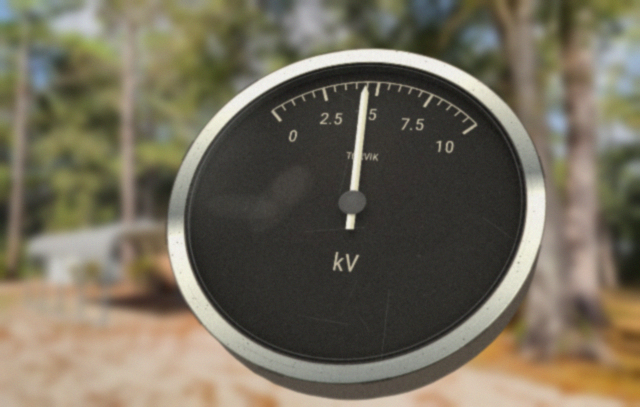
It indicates 4.5 kV
